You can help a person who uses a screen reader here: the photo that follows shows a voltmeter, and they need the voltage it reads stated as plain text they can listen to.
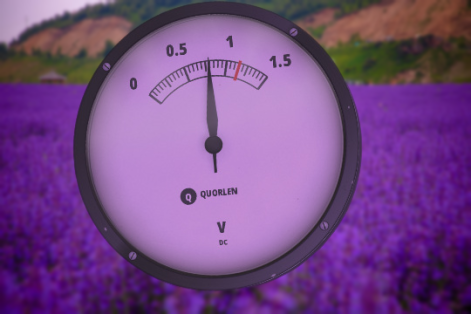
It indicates 0.8 V
